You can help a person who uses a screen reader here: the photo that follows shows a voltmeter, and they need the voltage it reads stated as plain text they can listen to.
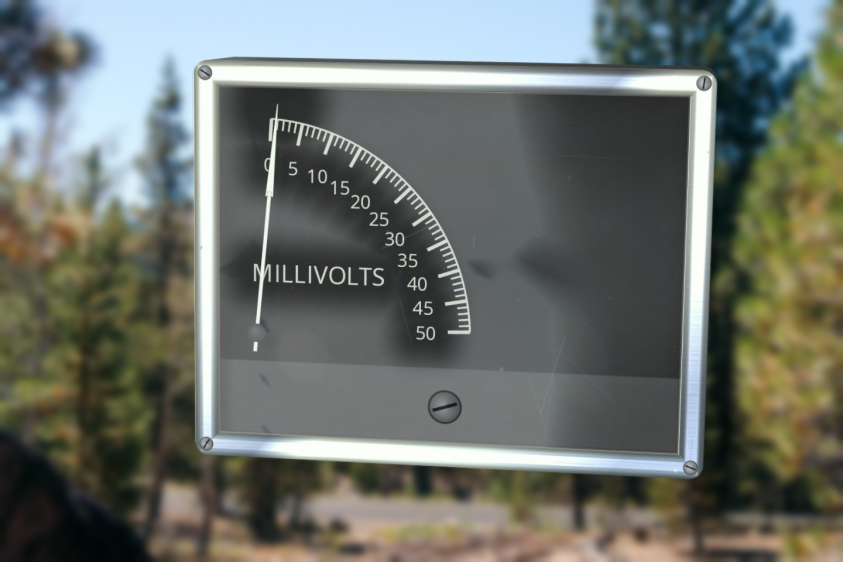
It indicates 1 mV
